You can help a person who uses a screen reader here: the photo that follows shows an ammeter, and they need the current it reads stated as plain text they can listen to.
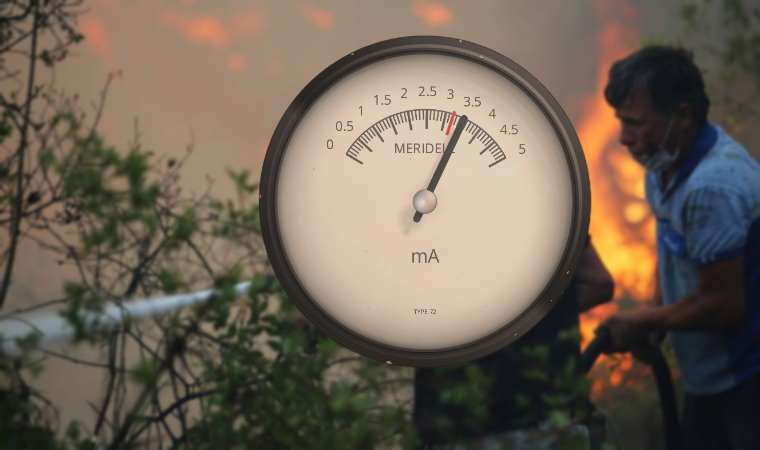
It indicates 3.5 mA
